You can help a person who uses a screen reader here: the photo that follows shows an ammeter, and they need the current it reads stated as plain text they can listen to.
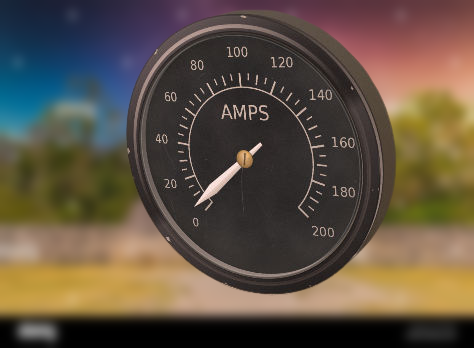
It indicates 5 A
